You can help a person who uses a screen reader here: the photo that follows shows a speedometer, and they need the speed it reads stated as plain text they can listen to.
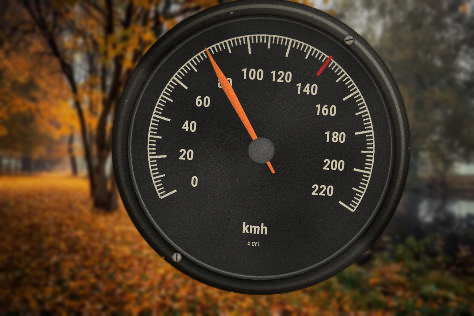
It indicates 80 km/h
